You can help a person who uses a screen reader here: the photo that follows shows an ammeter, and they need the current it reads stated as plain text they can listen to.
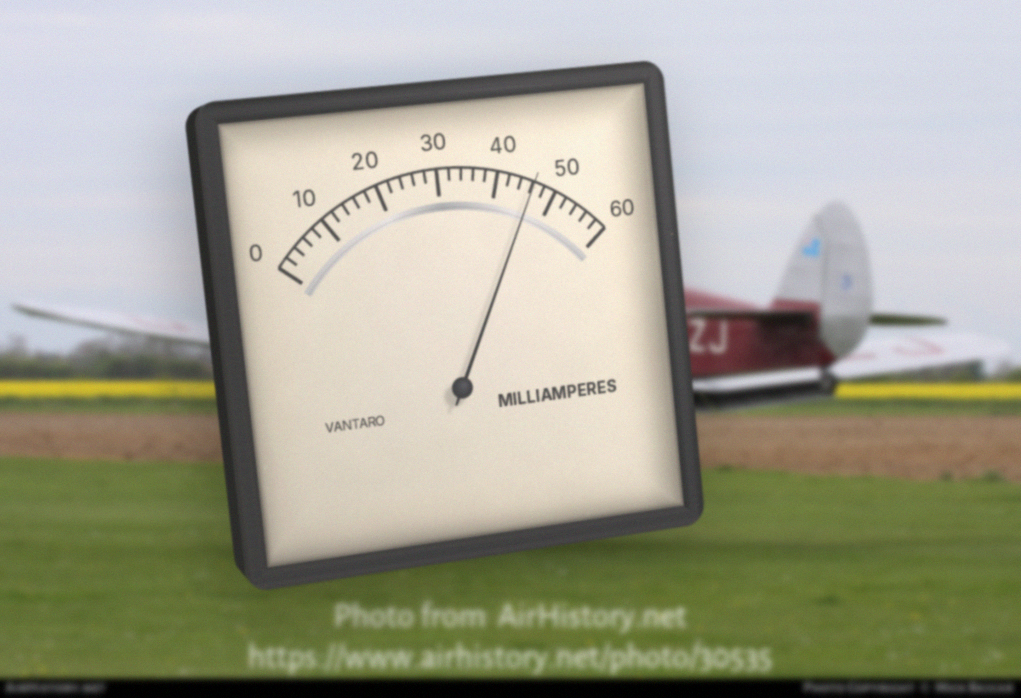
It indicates 46 mA
